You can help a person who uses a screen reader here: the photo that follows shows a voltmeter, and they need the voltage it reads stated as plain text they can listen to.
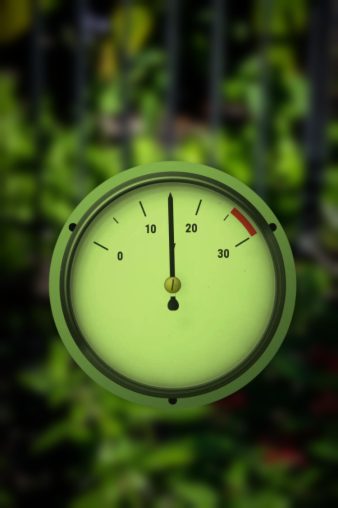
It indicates 15 V
